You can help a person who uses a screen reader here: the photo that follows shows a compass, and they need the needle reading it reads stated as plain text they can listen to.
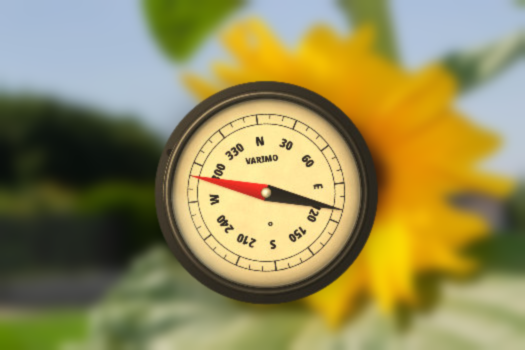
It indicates 290 °
